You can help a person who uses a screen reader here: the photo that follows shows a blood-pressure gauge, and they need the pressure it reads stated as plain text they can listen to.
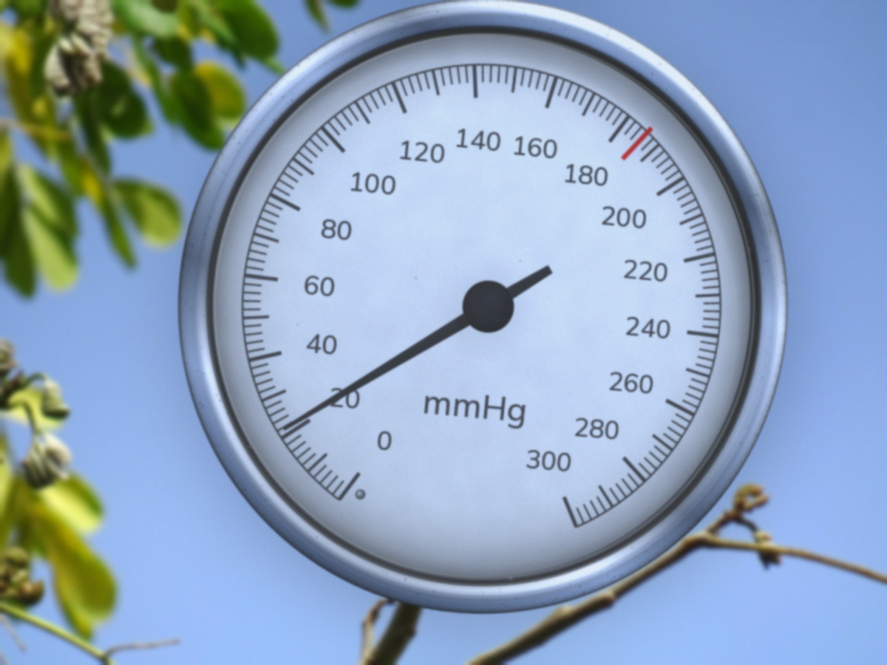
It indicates 22 mmHg
